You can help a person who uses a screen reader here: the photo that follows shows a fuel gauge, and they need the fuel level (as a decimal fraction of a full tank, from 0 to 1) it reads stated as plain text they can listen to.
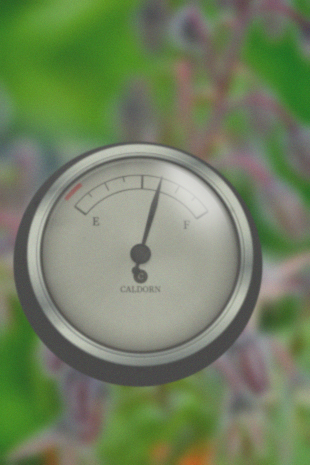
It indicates 0.625
